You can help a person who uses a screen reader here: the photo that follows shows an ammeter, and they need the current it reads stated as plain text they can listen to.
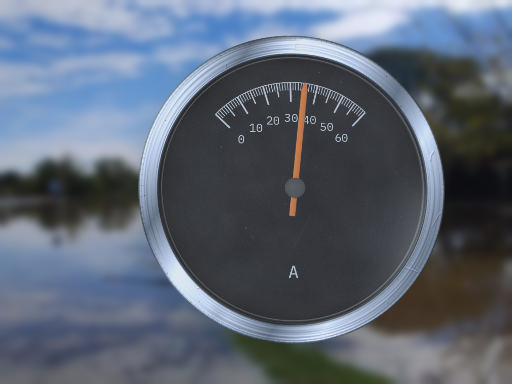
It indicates 35 A
